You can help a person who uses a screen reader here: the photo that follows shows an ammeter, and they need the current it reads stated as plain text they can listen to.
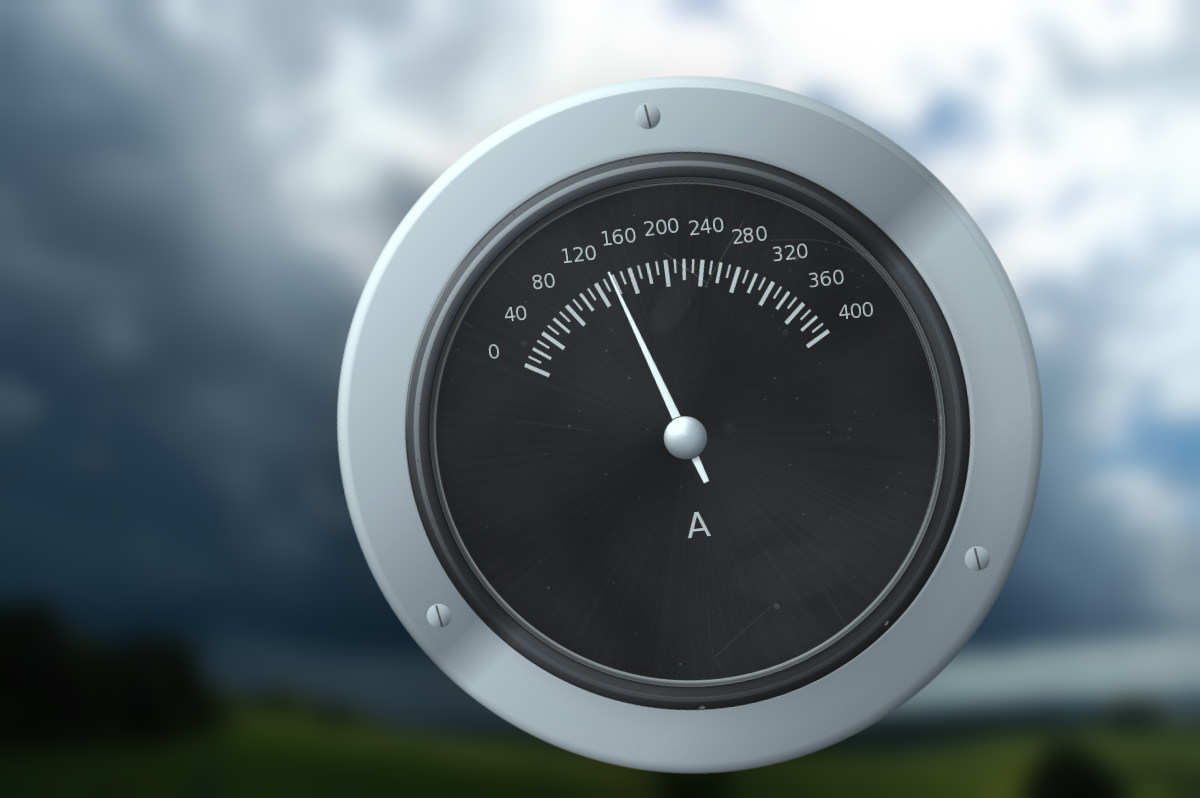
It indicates 140 A
